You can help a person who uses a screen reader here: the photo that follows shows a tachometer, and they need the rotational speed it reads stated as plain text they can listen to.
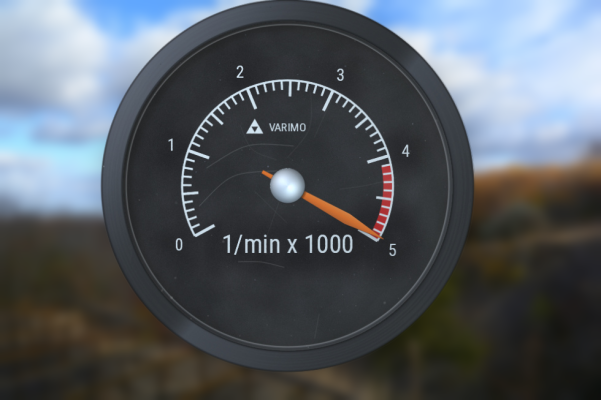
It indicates 4950 rpm
